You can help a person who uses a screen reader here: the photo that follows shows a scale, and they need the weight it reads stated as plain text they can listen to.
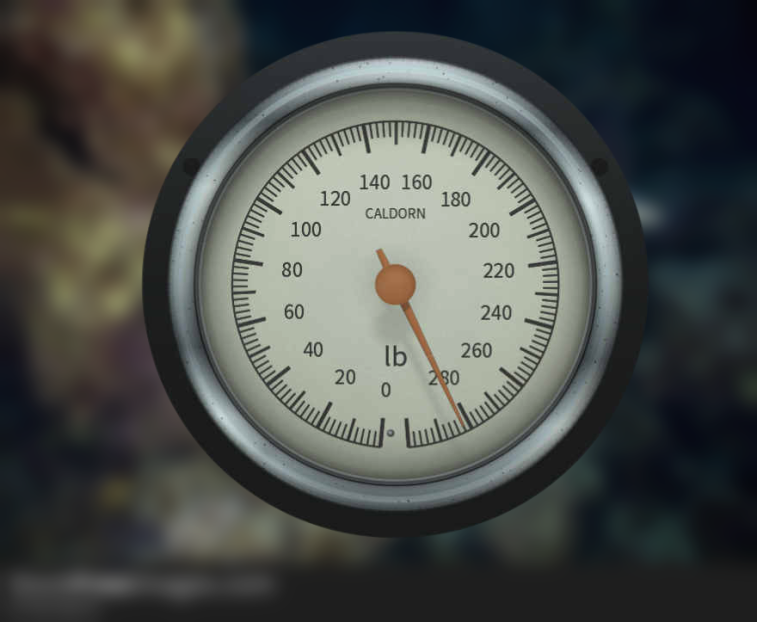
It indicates 282 lb
